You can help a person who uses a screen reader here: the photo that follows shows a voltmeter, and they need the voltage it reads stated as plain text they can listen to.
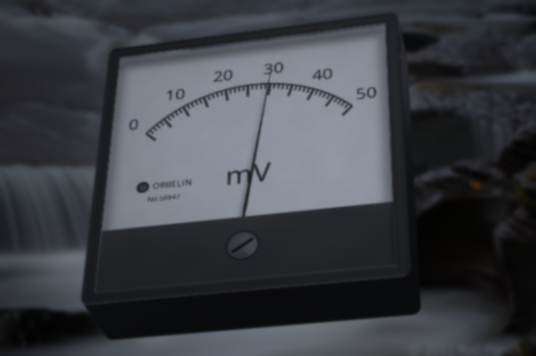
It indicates 30 mV
